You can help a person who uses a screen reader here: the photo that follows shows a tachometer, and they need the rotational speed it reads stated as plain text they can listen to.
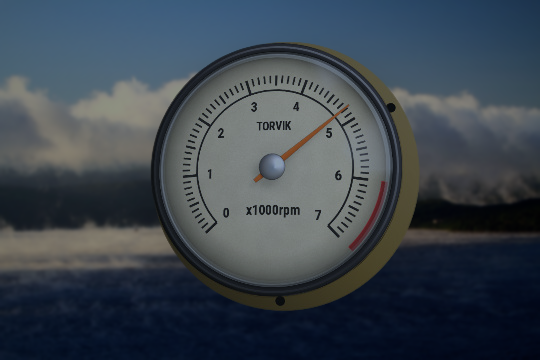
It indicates 4800 rpm
